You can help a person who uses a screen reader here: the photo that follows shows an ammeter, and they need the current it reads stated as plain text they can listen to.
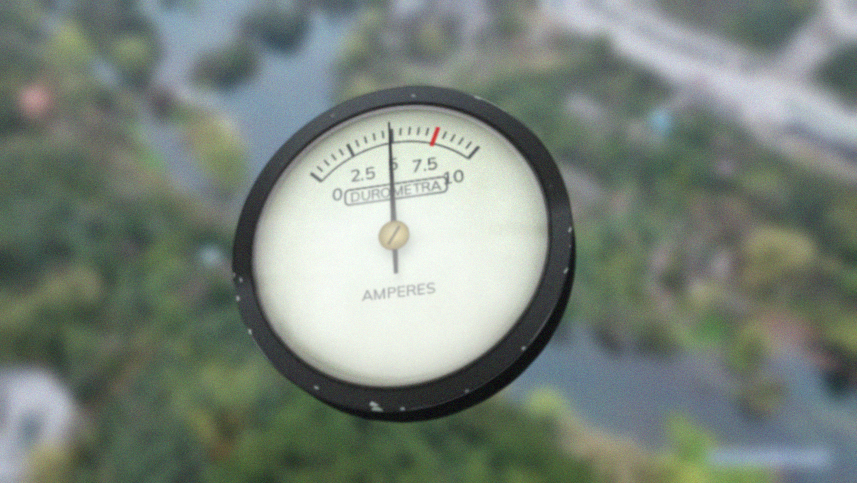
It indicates 5 A
